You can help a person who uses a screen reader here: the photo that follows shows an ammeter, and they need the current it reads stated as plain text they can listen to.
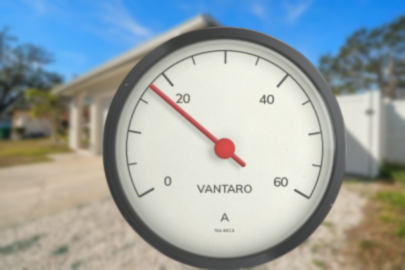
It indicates 17.5 A
